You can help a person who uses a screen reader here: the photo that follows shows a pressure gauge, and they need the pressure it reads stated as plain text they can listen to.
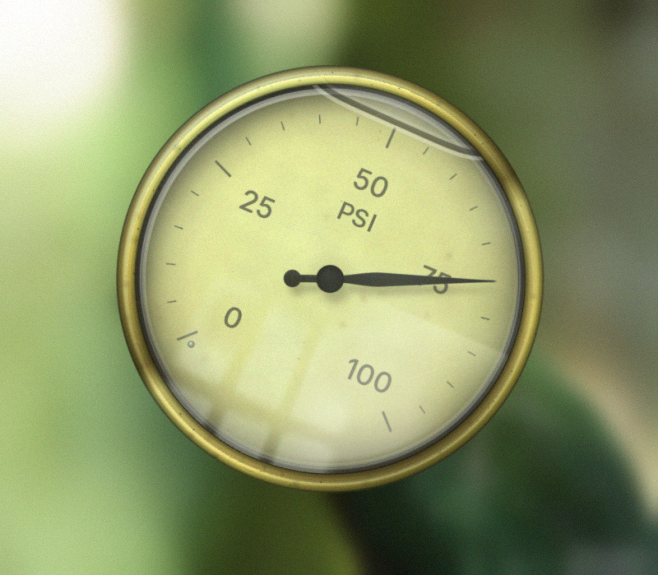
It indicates 75 psi
